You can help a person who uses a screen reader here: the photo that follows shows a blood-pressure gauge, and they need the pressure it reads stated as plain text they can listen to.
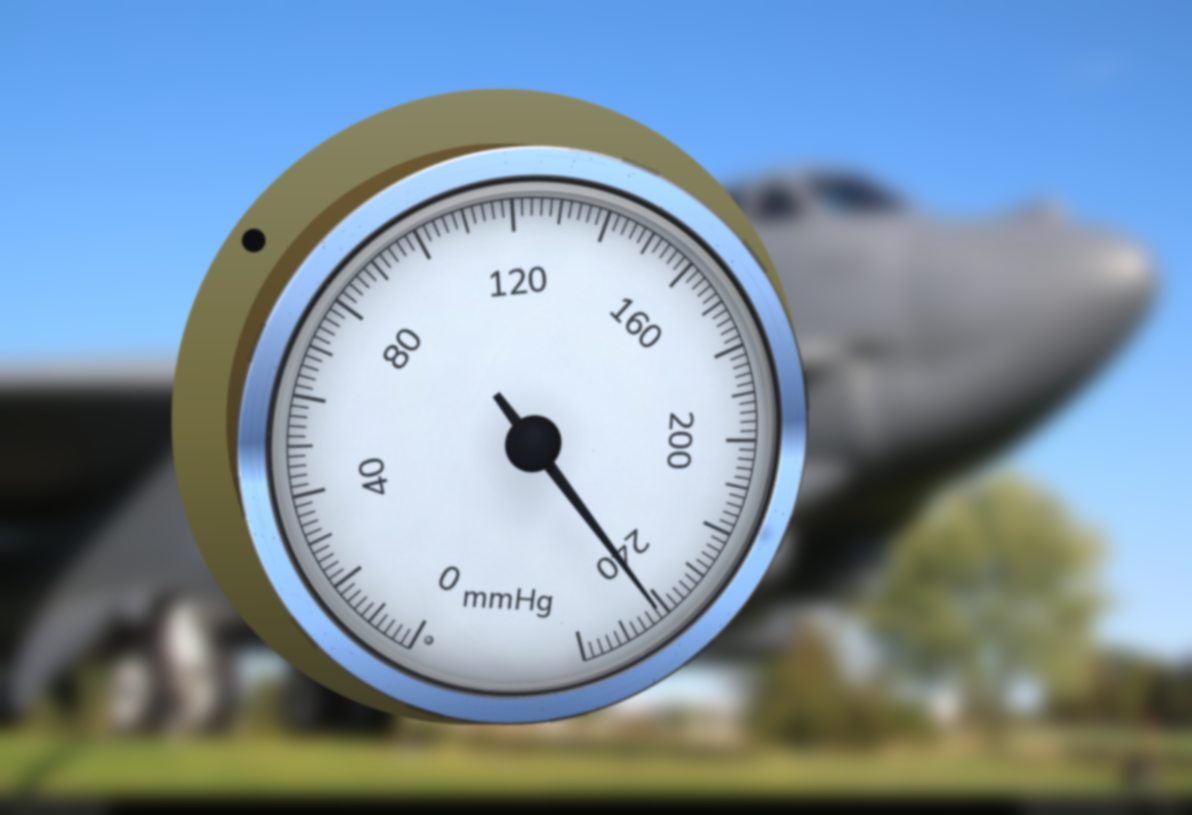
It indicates 242 mmHg
